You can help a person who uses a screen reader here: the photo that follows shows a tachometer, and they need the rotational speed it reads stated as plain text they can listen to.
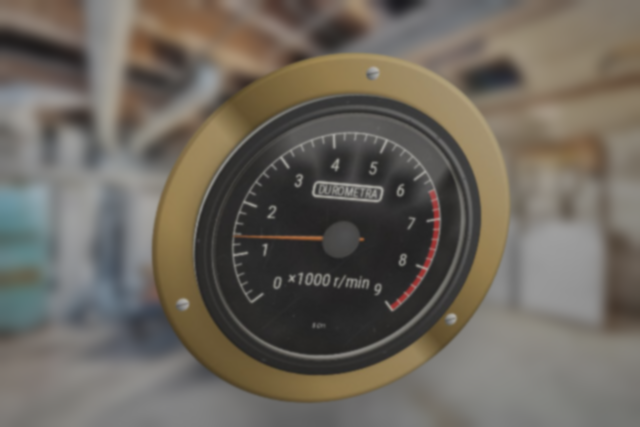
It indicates 1400 rpm
